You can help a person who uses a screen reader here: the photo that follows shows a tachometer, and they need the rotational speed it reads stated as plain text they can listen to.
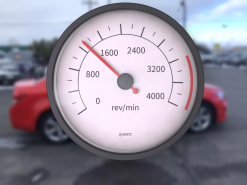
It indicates 1300 rpm
